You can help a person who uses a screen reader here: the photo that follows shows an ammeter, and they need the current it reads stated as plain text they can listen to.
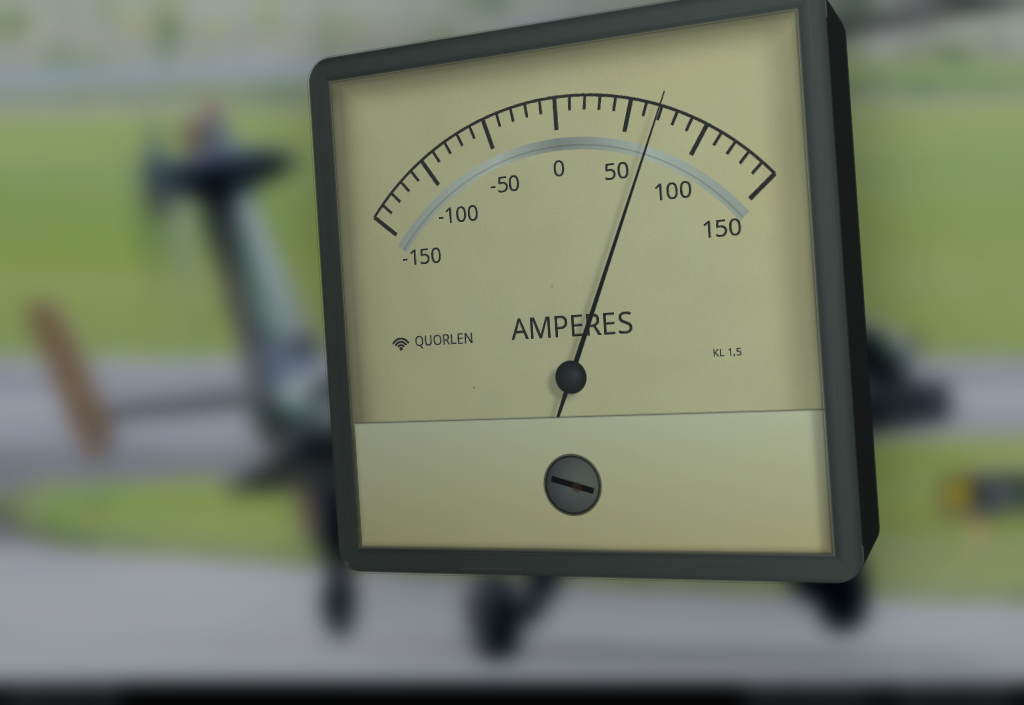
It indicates 70 A
